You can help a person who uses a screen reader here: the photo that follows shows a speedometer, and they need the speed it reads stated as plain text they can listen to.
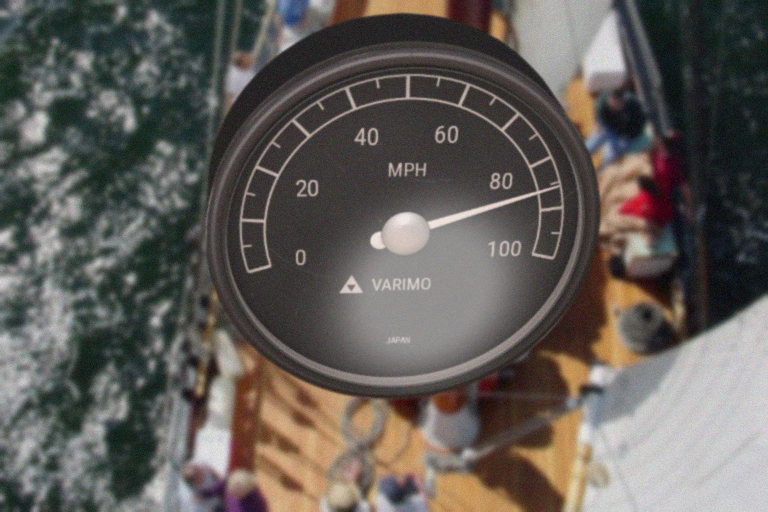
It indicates 85 mph
